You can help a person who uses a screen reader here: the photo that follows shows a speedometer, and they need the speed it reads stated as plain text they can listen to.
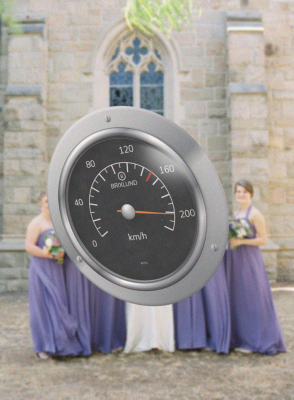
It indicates 200 km/h
